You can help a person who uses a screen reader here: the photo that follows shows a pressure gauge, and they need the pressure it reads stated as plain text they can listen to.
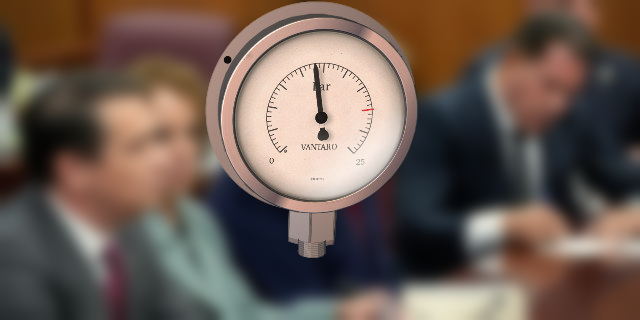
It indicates 11.5 bar
